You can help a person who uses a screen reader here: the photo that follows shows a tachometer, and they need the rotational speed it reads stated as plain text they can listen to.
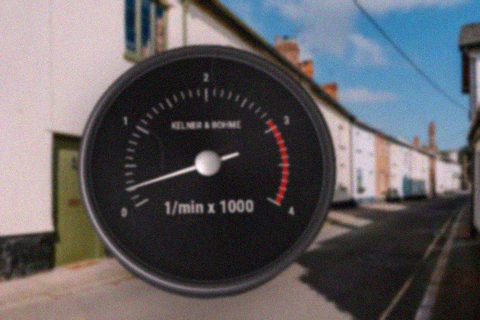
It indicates 200 rpm
